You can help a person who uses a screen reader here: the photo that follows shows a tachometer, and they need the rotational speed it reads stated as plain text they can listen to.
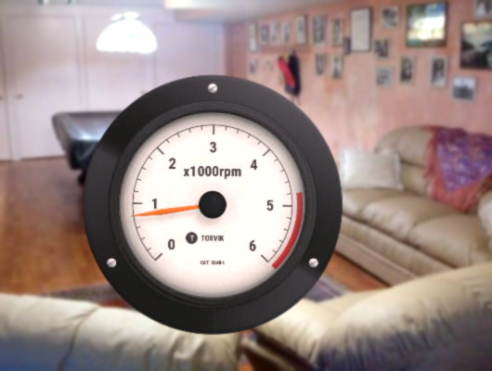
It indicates 800 rpm
